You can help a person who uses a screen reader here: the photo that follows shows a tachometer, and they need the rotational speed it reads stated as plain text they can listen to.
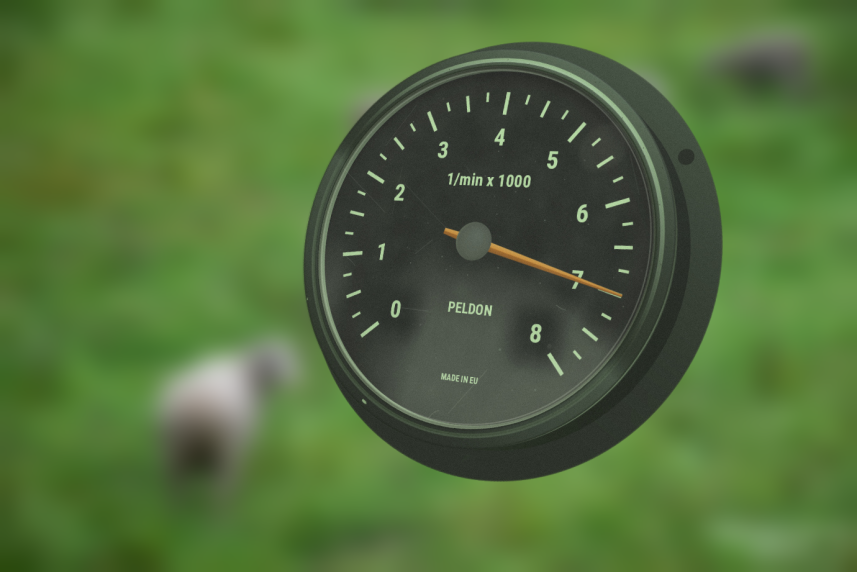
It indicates 7000 rpm
